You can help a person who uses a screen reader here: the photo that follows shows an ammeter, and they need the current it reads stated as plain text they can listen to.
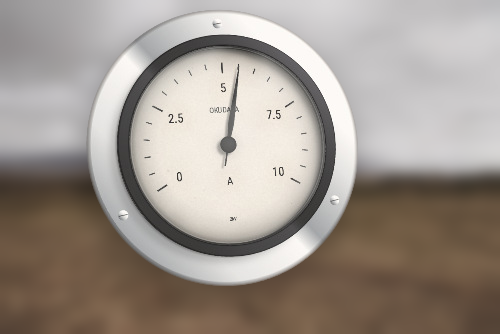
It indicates 5.5 A
